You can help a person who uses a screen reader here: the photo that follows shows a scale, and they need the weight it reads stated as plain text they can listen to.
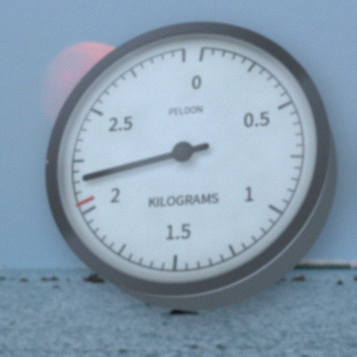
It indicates 2.15 kg
